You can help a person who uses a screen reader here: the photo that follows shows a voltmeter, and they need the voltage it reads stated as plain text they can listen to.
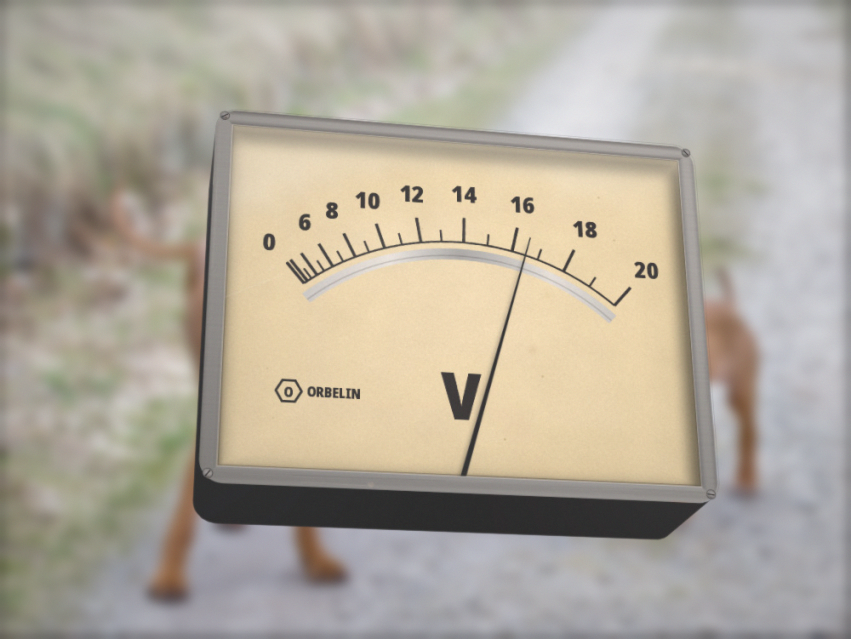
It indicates 16.5 V
